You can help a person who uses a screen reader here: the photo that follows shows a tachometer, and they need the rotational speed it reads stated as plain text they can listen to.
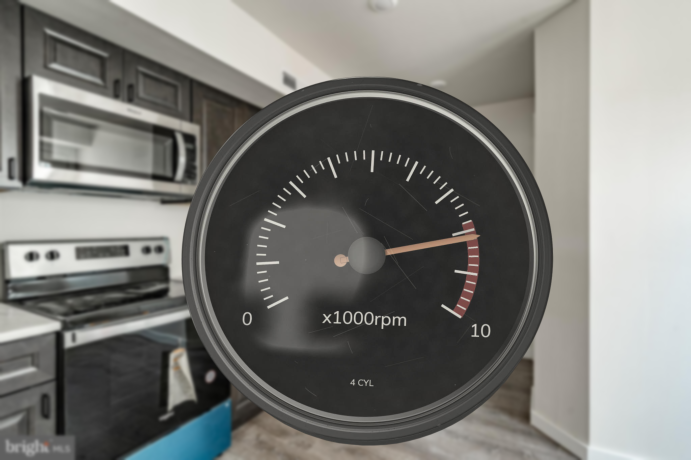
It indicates 8200 rpm
